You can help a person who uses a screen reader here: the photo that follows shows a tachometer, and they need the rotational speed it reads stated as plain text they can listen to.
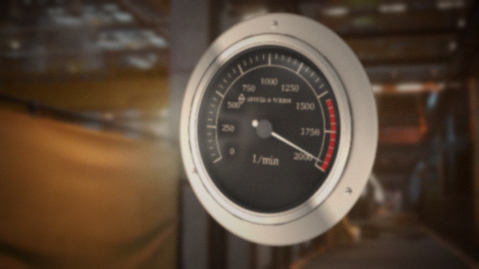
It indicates 1950 rpm
